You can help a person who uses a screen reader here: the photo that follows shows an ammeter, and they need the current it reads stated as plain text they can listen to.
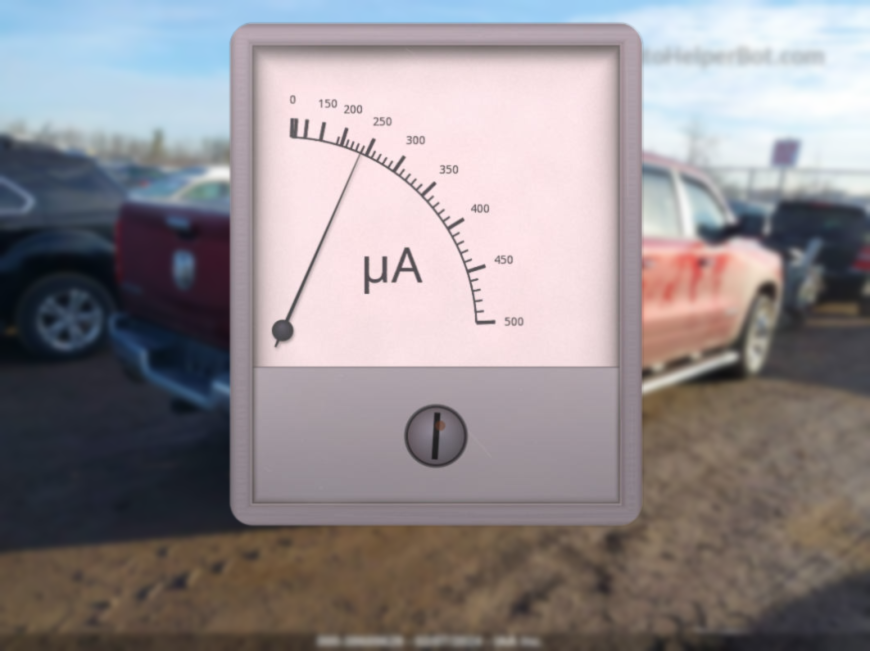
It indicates 240 µA
